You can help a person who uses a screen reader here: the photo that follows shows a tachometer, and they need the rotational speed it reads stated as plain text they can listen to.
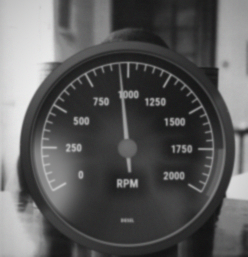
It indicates 950 rpm
